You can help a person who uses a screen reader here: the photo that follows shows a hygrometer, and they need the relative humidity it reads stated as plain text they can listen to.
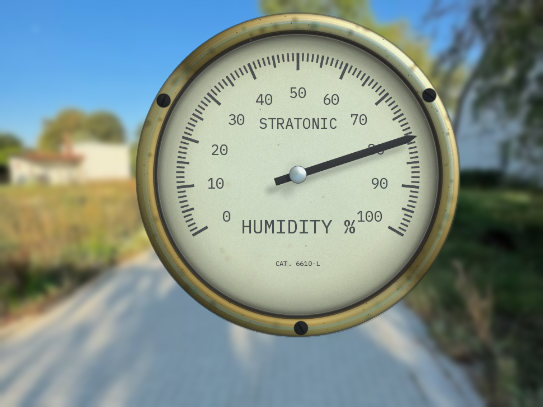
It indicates 80 %
